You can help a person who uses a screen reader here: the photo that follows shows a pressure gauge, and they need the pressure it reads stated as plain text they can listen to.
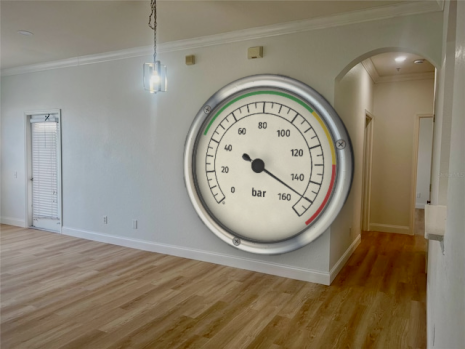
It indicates 150 bar
